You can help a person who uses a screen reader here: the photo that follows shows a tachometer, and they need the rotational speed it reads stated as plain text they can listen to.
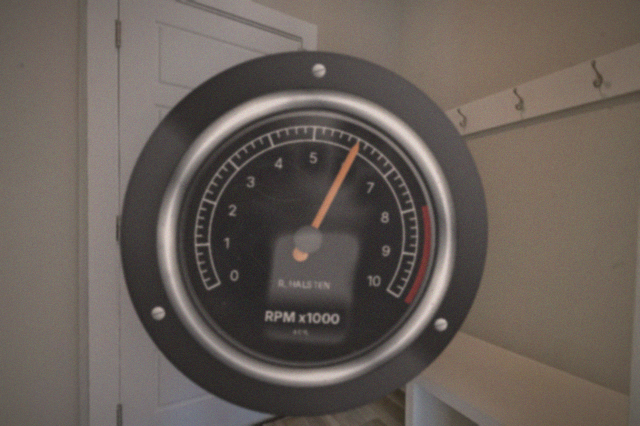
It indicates 6000 rpm
